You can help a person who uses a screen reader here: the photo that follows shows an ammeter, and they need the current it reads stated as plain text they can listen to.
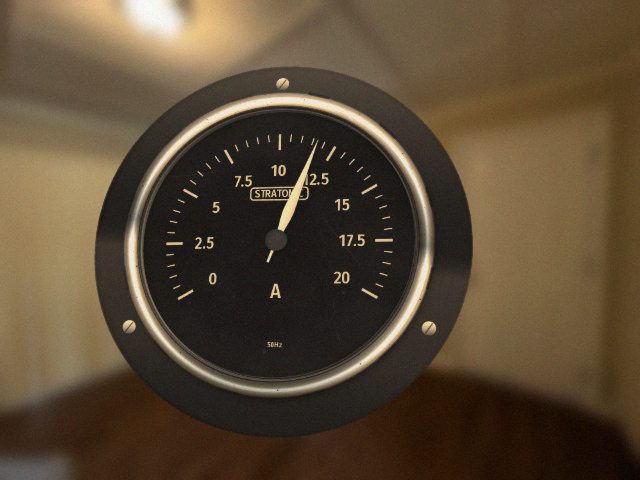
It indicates 11.75 A
